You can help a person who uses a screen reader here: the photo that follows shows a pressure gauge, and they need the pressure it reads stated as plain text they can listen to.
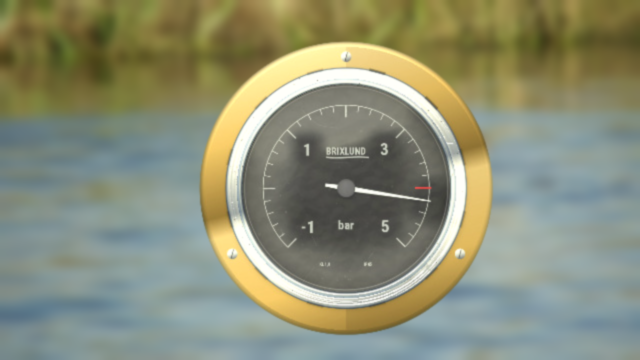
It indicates 4.2 bar
